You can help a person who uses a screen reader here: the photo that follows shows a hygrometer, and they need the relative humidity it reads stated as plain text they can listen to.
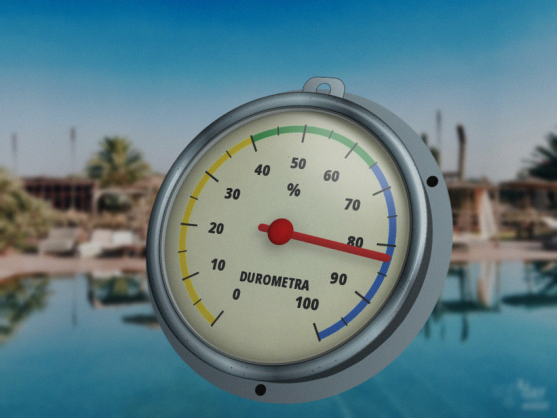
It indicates 82.5 %
